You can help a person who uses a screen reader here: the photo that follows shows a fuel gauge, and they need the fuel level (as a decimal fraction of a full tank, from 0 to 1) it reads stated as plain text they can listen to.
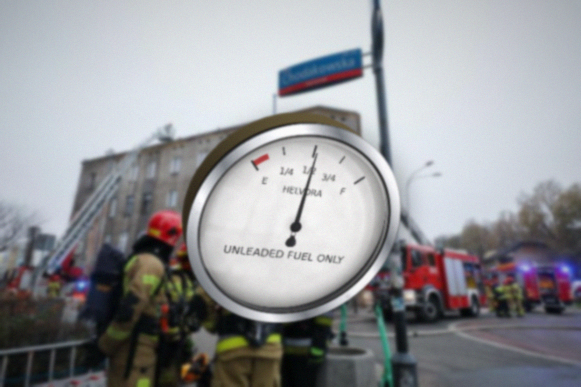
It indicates 0.5
